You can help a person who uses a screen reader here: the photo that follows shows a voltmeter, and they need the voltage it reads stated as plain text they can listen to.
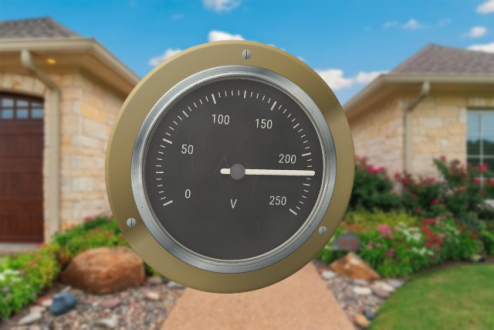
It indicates 215 V
